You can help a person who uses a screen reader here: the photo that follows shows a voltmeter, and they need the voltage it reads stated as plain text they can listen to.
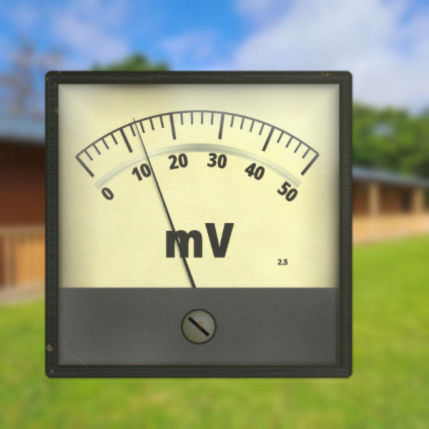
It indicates 13 mV
